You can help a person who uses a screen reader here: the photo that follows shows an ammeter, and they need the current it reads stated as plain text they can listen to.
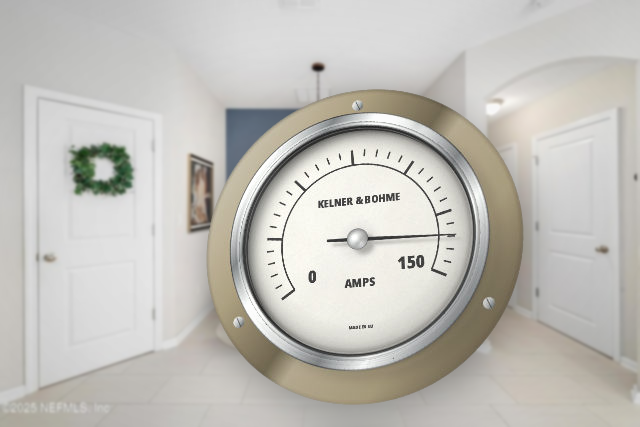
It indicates 135 A
